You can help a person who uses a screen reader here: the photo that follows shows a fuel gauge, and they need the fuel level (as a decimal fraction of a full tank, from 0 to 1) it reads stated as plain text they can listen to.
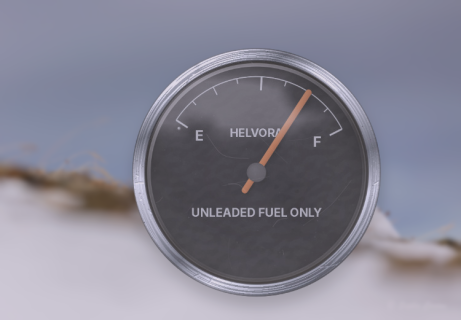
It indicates 0.75
